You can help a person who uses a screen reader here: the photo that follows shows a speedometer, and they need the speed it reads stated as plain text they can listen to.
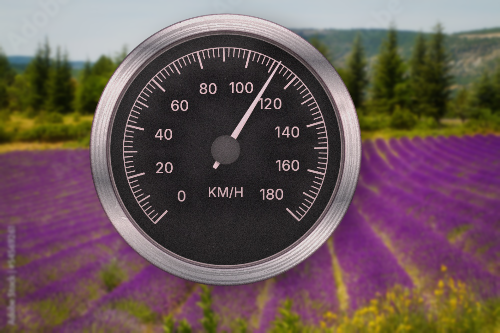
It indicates 112 km/h
